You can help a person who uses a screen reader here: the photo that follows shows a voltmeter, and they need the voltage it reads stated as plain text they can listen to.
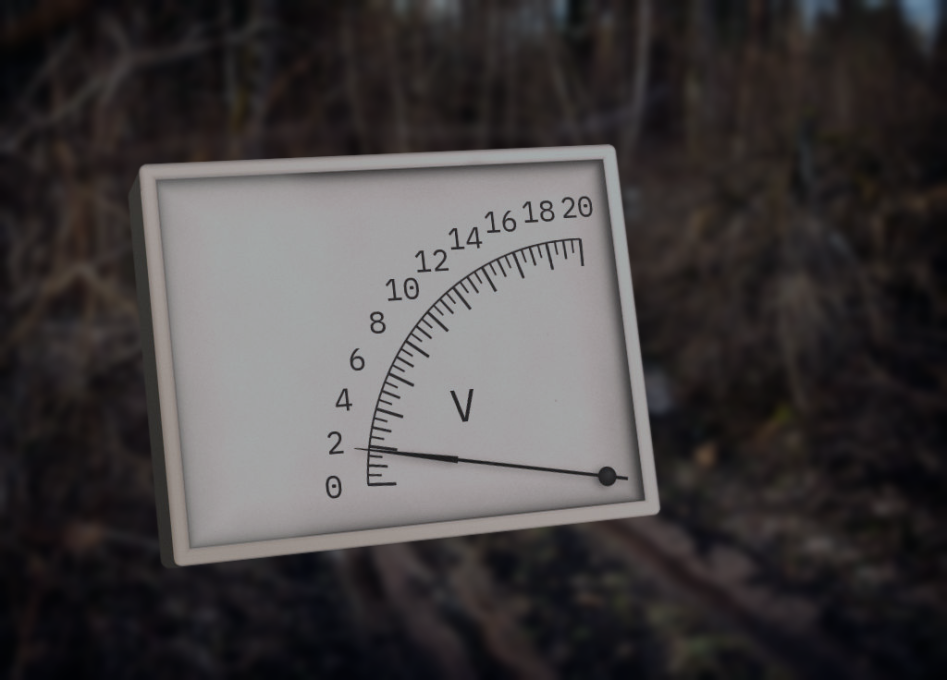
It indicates 1.75 V
